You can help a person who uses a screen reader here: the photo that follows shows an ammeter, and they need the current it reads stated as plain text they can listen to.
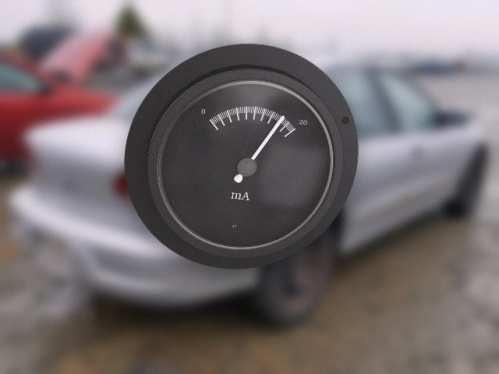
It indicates 16 mA
